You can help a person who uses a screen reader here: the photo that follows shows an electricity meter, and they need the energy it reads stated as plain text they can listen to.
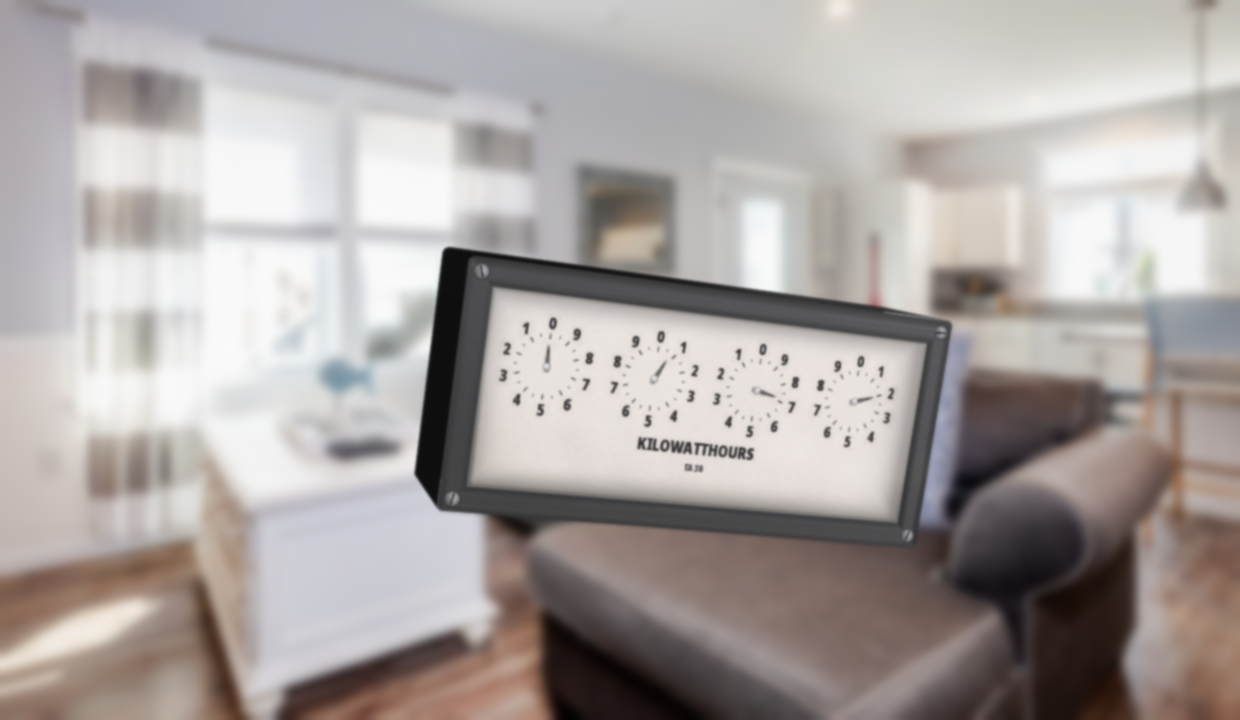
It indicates 72 kWh
